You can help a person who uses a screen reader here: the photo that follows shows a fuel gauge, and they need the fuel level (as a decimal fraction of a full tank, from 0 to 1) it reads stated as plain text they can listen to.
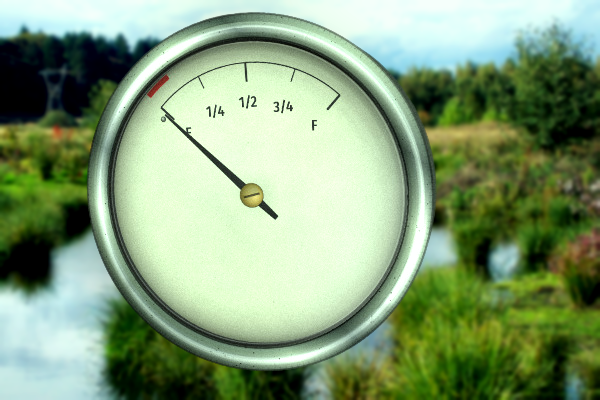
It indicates 0
